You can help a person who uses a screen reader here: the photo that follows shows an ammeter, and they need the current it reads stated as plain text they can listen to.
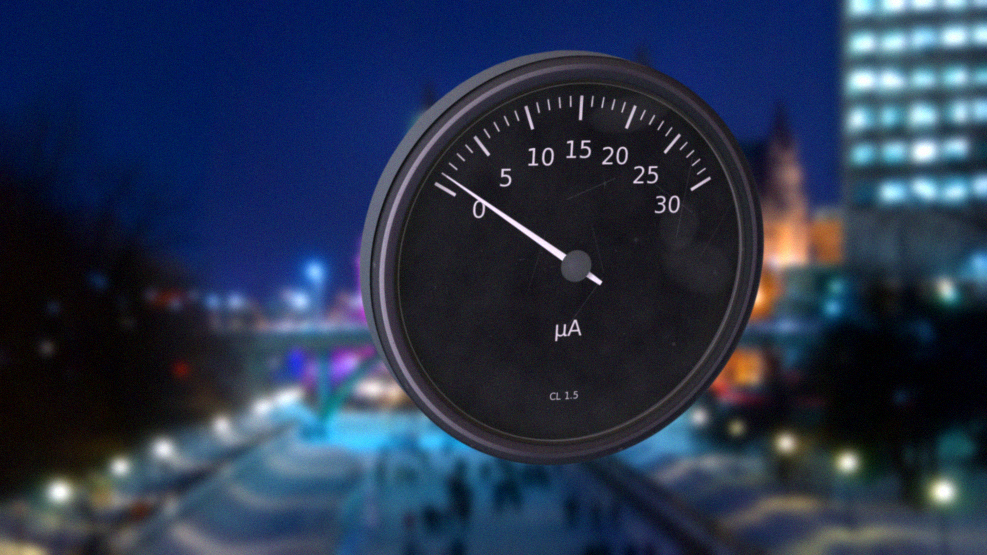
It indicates 1 µA
